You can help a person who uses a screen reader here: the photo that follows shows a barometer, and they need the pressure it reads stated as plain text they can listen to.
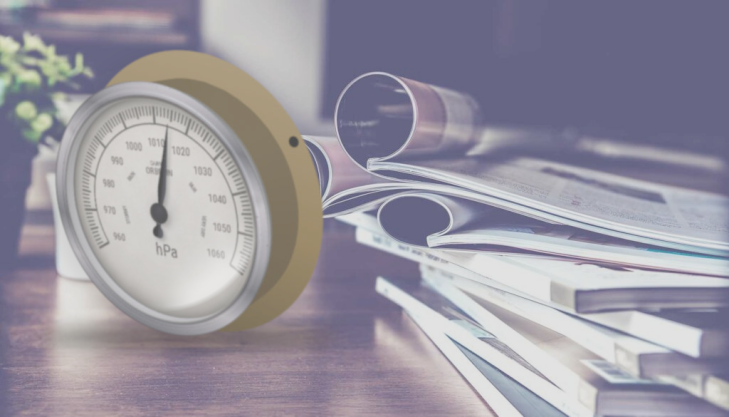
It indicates 1015 hPa
